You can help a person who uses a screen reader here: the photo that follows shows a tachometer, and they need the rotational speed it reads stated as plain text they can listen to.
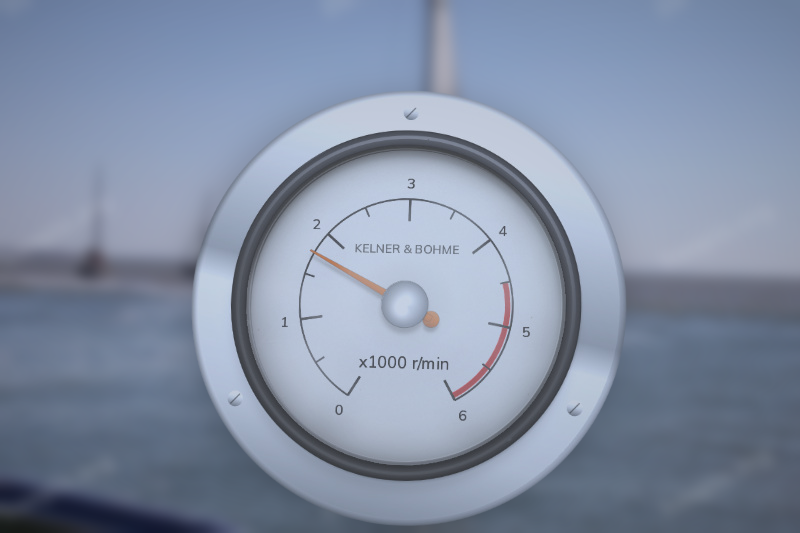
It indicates 1750 rpm
